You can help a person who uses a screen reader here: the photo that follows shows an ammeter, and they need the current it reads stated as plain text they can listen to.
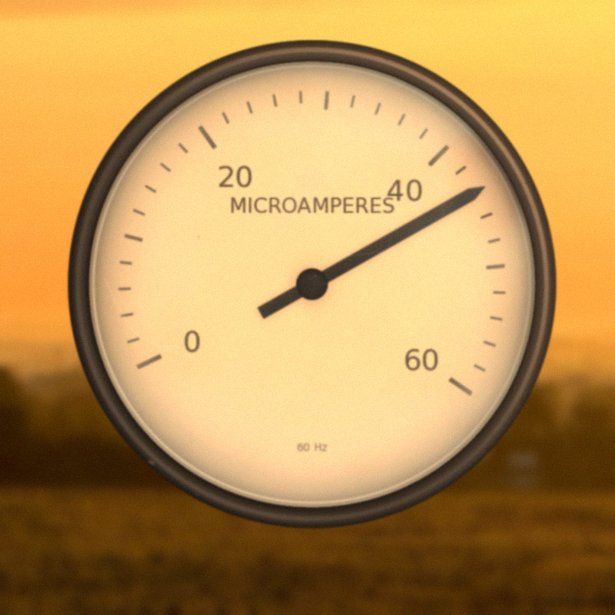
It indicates 44 µA
